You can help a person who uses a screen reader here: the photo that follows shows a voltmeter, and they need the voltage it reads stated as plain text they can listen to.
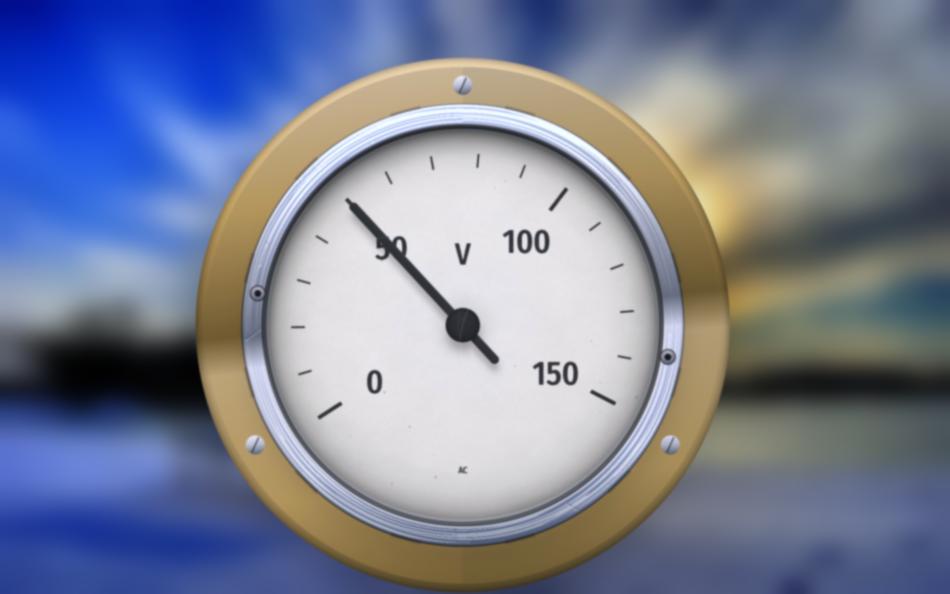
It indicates 50 V
